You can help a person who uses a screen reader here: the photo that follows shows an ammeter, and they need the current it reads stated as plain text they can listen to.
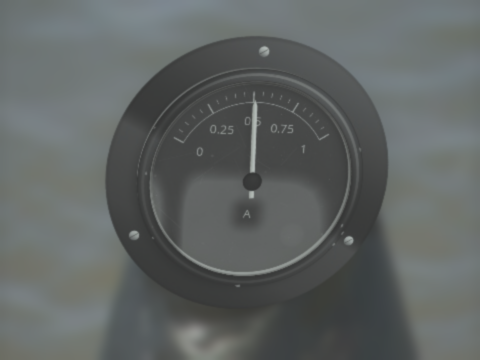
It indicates 0.5 A
